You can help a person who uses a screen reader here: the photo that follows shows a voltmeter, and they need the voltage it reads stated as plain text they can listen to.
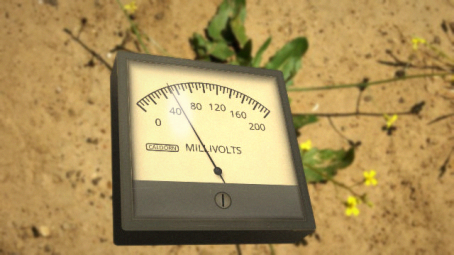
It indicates 50 mV
